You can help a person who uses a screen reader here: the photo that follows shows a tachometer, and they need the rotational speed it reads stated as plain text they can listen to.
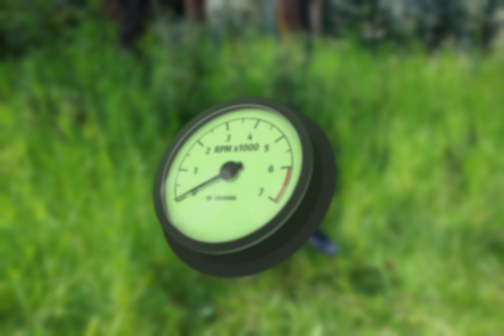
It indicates 0 rpm
